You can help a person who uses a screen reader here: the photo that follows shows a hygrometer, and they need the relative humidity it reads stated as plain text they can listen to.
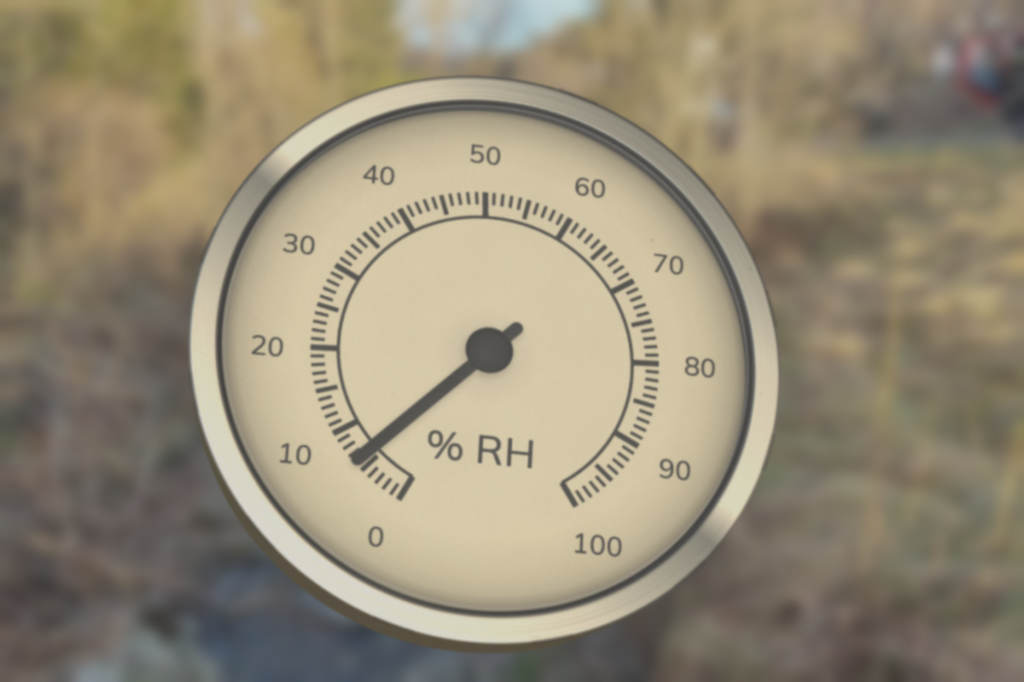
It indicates 6 %
